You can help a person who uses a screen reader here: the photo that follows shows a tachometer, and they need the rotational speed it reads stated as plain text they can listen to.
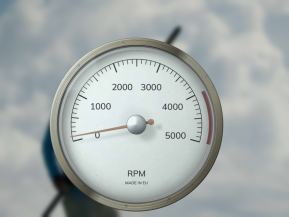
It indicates 100 rpm
